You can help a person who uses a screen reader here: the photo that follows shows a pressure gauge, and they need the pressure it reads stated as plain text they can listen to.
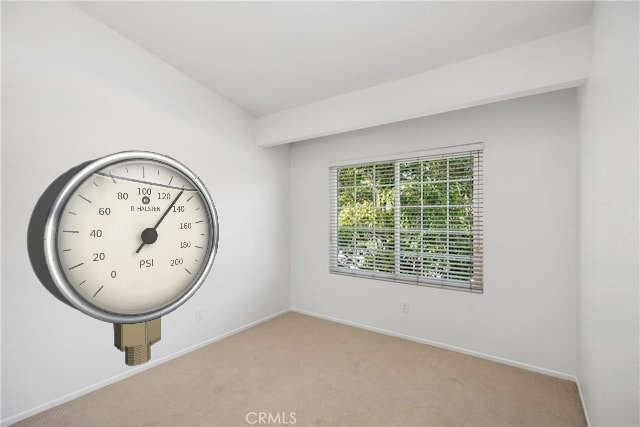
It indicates 130 psi
